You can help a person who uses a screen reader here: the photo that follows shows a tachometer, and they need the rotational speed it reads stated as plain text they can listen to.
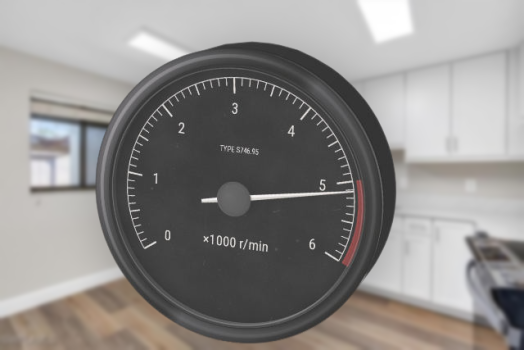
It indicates 5100 rpm
